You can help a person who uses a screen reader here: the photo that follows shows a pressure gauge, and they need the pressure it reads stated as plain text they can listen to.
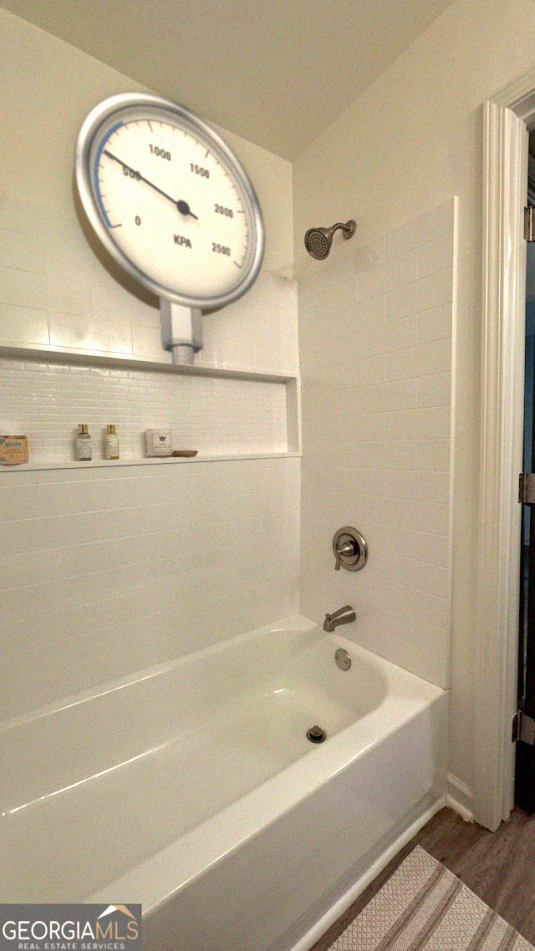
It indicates 500 kPa
